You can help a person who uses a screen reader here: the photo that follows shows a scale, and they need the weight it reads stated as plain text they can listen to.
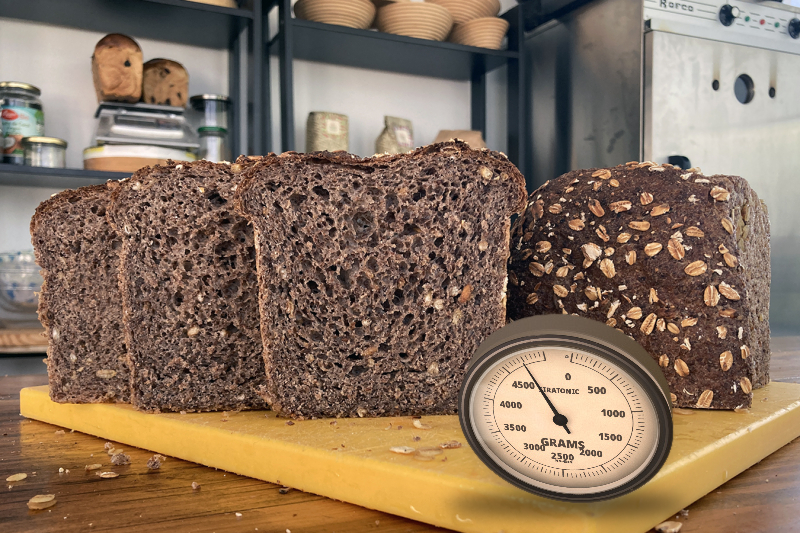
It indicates 4750 g
